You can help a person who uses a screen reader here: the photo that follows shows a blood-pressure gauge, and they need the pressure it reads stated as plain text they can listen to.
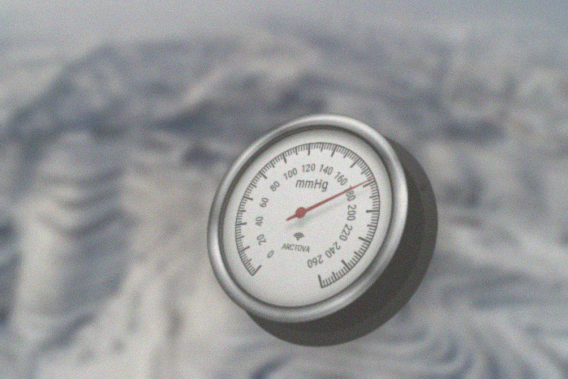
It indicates 180 mmHg
